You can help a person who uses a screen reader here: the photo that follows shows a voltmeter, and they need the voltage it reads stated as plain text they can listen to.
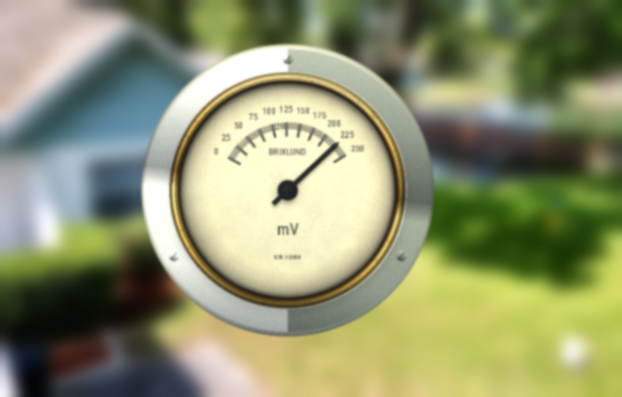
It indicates 225 mV
